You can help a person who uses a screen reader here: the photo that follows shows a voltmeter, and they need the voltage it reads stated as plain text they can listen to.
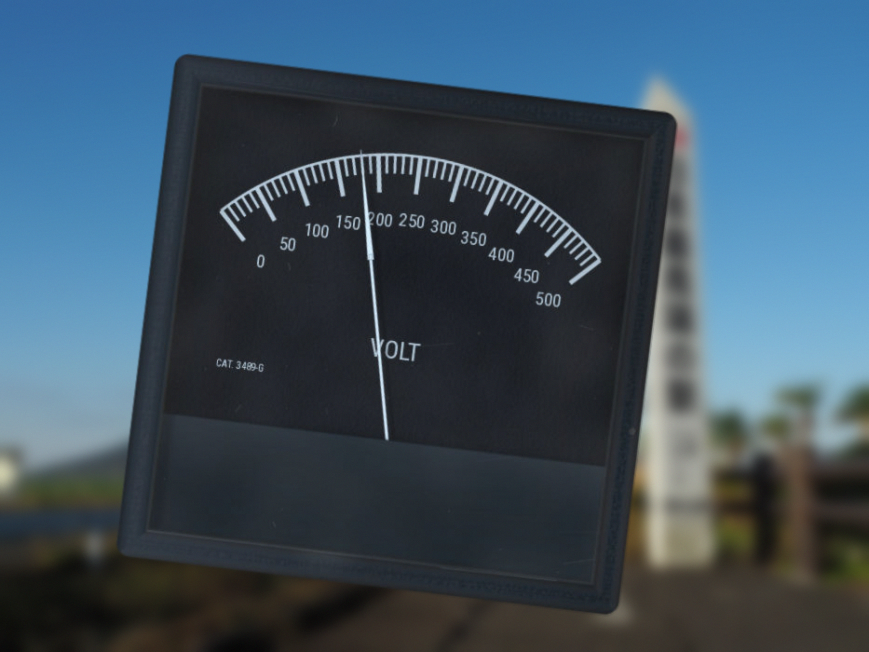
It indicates 180 V
